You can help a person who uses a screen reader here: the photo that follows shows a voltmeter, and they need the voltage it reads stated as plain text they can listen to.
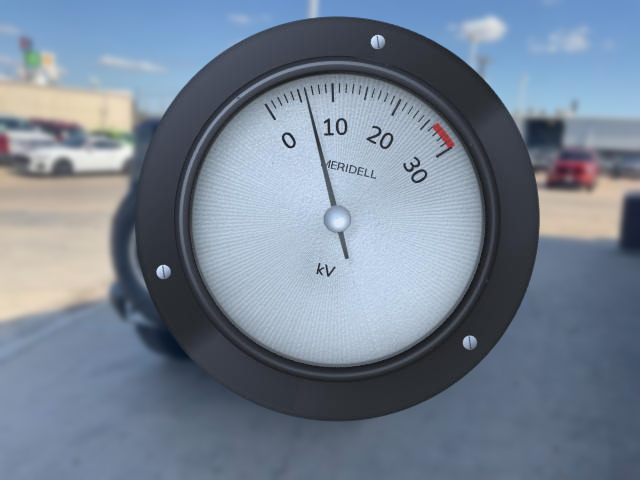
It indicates 6 kV
